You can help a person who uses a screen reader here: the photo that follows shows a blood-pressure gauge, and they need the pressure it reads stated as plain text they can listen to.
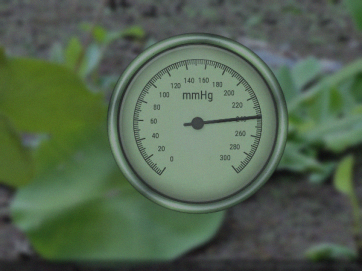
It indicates 240 mmHg
